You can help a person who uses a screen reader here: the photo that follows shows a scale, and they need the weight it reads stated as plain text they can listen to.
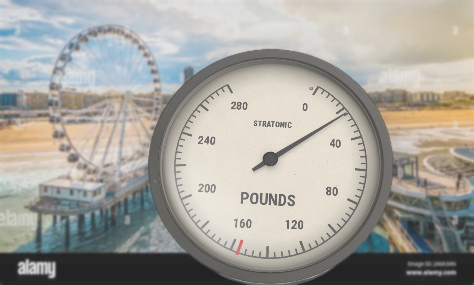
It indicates 24 lb
